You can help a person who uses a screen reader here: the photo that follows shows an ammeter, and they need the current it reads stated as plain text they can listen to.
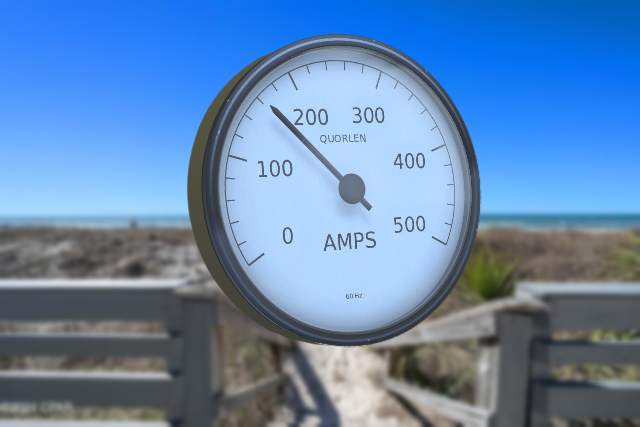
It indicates 160 A
